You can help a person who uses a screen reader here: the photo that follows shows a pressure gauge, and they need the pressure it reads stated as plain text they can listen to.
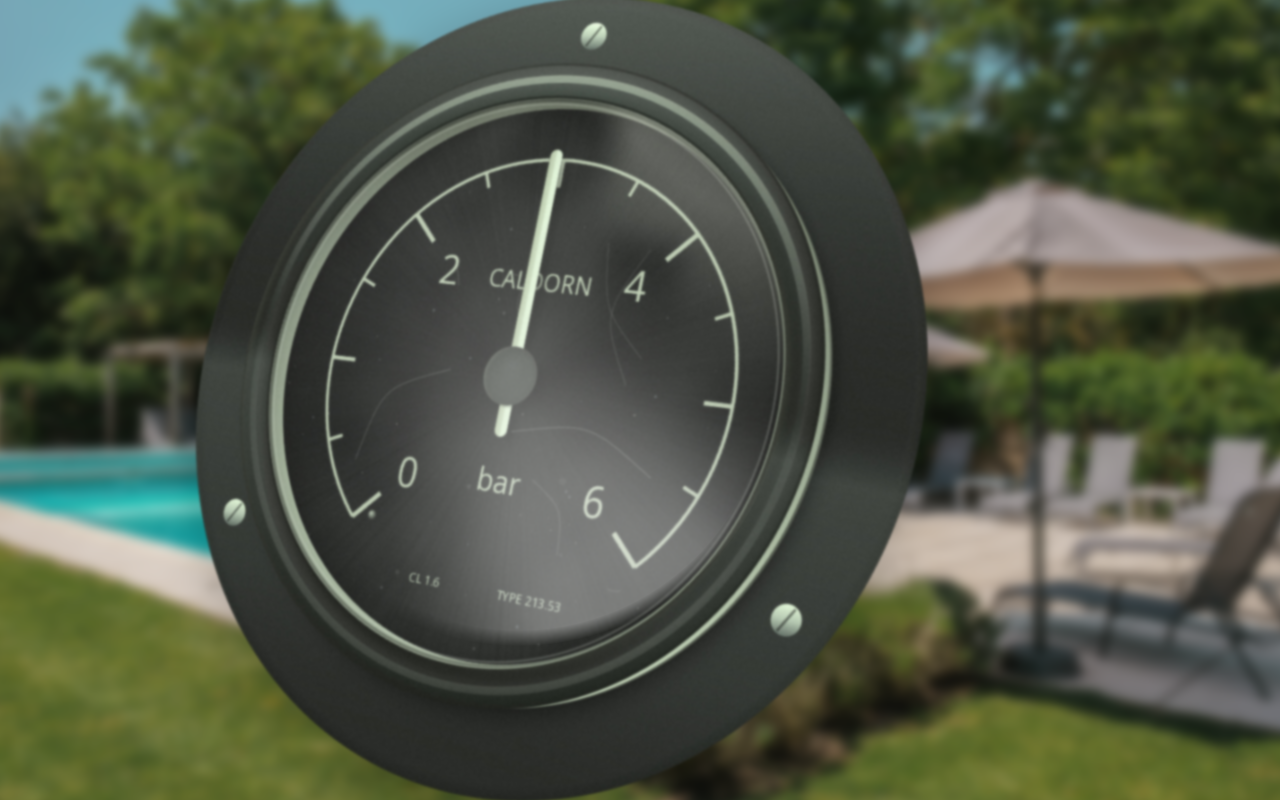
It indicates 3 bar
